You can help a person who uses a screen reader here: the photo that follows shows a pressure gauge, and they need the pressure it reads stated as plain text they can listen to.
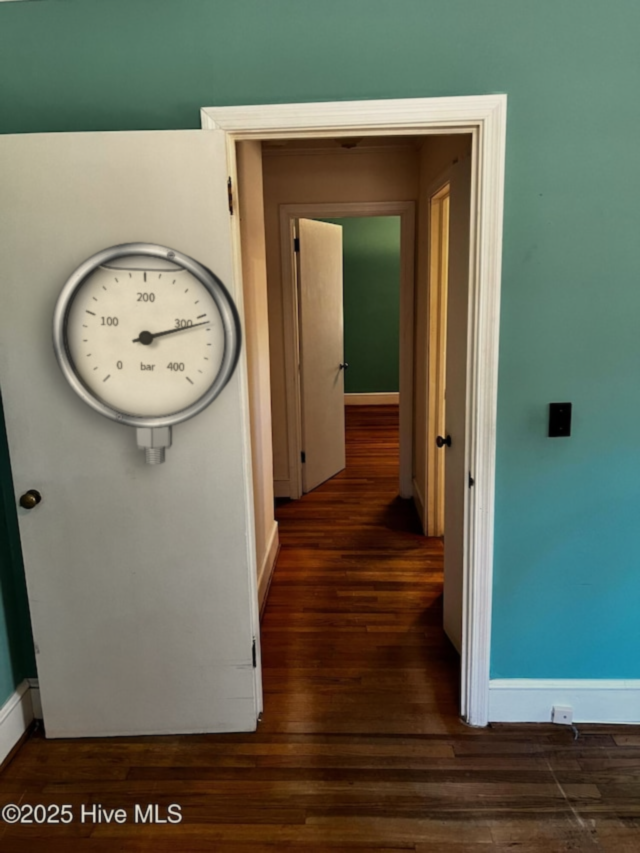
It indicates 310 bar
